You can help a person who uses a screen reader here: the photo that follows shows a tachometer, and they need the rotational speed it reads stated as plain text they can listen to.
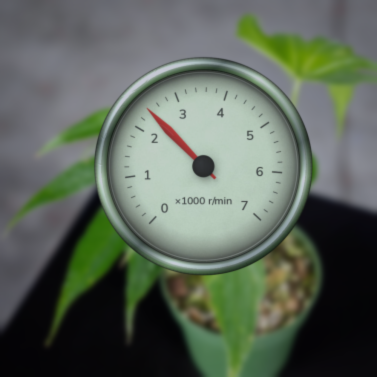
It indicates 2400 rpm
